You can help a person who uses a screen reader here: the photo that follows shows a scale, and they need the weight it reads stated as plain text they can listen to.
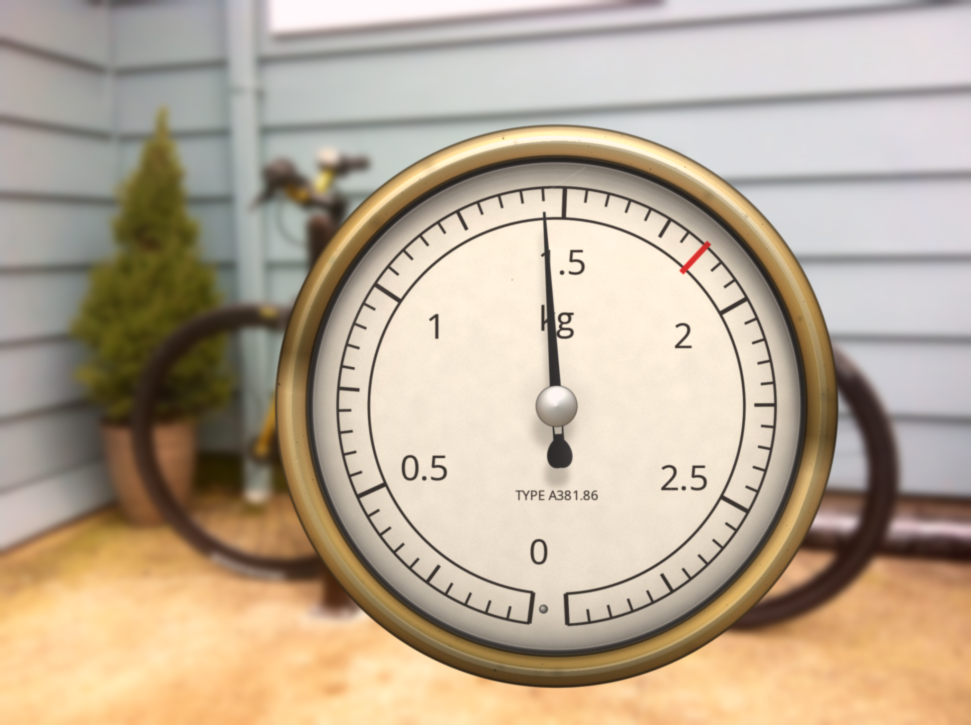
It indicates 1.45 kg
